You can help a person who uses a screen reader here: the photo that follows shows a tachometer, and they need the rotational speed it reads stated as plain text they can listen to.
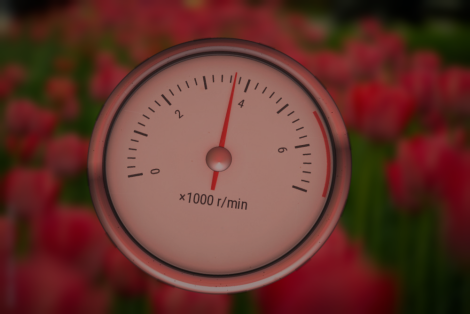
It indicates 3700 rpm
